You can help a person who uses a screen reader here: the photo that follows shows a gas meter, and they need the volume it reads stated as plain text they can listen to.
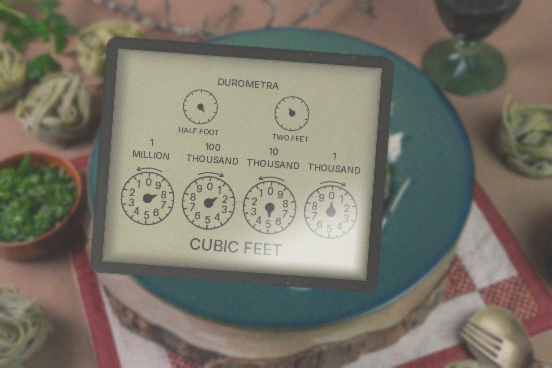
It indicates 815000 ft³
